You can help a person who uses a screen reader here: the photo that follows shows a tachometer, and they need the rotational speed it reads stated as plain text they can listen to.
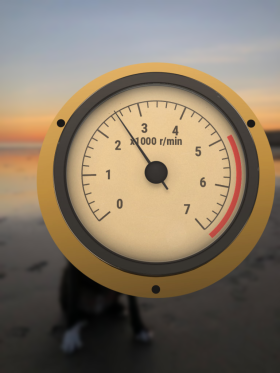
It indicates 2500 rpm
